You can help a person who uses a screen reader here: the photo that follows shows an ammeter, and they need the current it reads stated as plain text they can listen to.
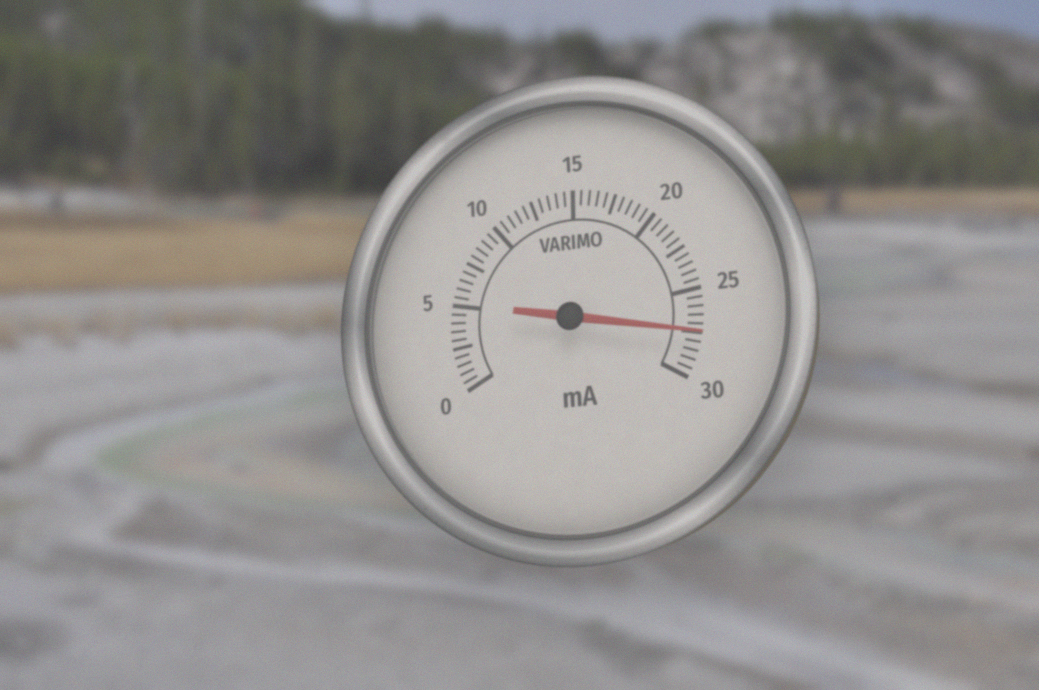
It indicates 27.5 mA
